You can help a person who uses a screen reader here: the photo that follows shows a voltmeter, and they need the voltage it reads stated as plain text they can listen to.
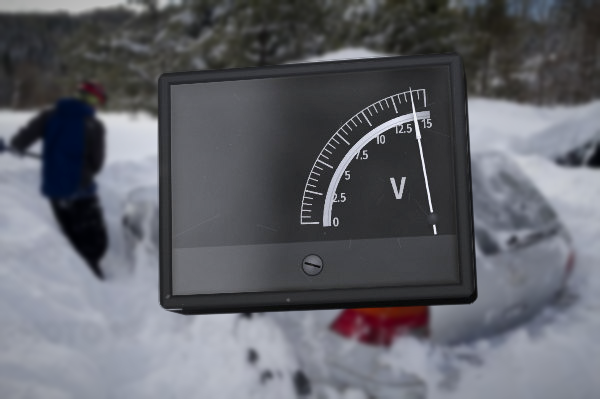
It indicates 14 V
